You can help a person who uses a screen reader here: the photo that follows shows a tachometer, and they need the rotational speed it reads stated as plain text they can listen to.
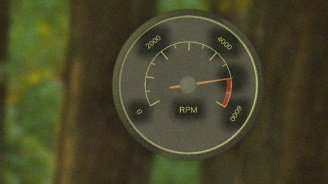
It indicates 5000 rpm
